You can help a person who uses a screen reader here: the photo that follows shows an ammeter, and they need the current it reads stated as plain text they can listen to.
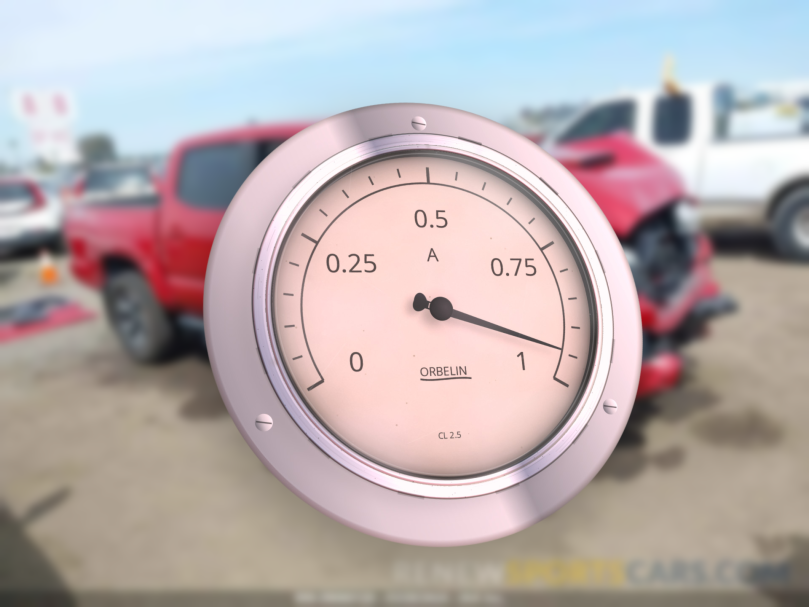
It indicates 0.95 A
